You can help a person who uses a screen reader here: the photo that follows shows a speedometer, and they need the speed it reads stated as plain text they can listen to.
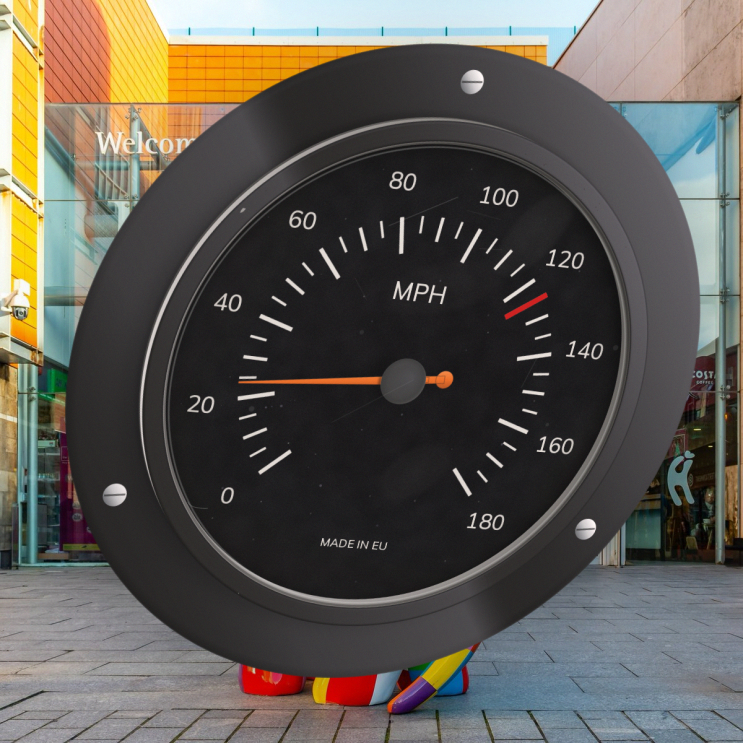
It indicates 25 mph
